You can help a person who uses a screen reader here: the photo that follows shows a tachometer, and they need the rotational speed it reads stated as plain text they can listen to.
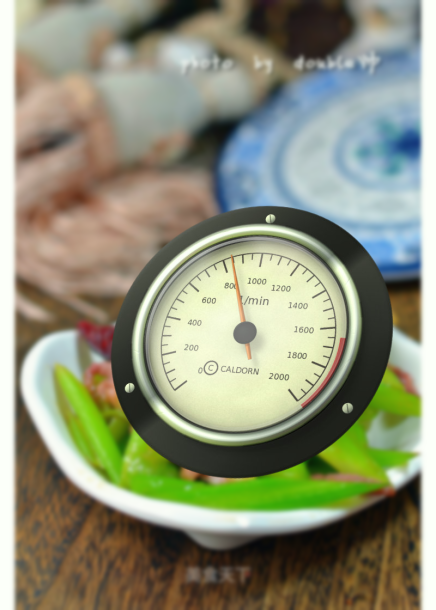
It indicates 850 rpm
